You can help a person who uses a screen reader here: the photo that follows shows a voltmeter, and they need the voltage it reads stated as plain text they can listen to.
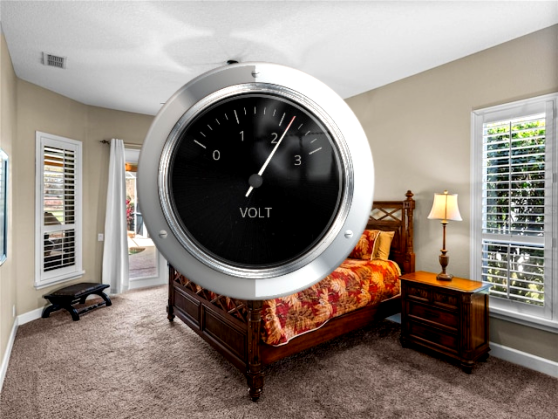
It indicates 2.2 V
